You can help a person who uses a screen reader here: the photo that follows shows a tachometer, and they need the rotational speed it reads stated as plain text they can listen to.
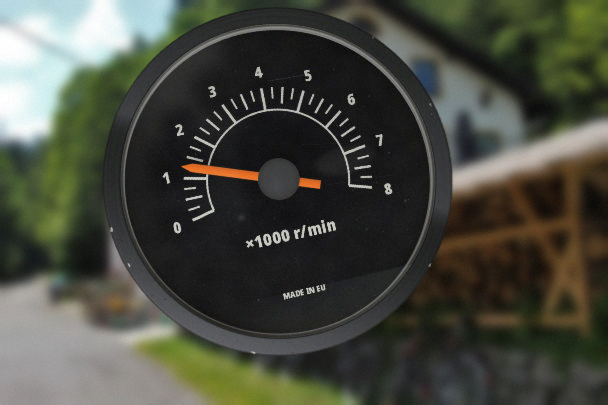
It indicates 1250 rpm
